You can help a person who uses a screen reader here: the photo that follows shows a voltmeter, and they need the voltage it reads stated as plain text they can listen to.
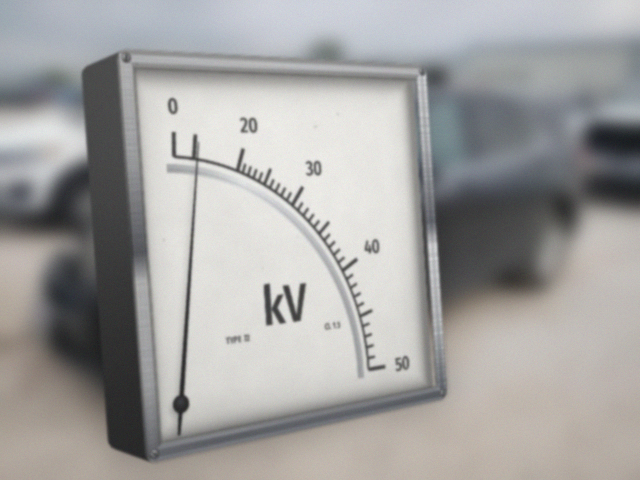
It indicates 10 kV
